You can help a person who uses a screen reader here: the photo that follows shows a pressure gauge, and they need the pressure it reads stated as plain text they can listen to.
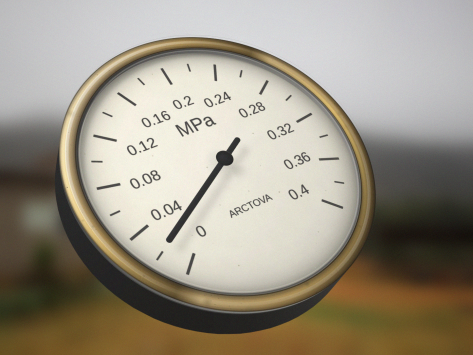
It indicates 0.02 MPa
